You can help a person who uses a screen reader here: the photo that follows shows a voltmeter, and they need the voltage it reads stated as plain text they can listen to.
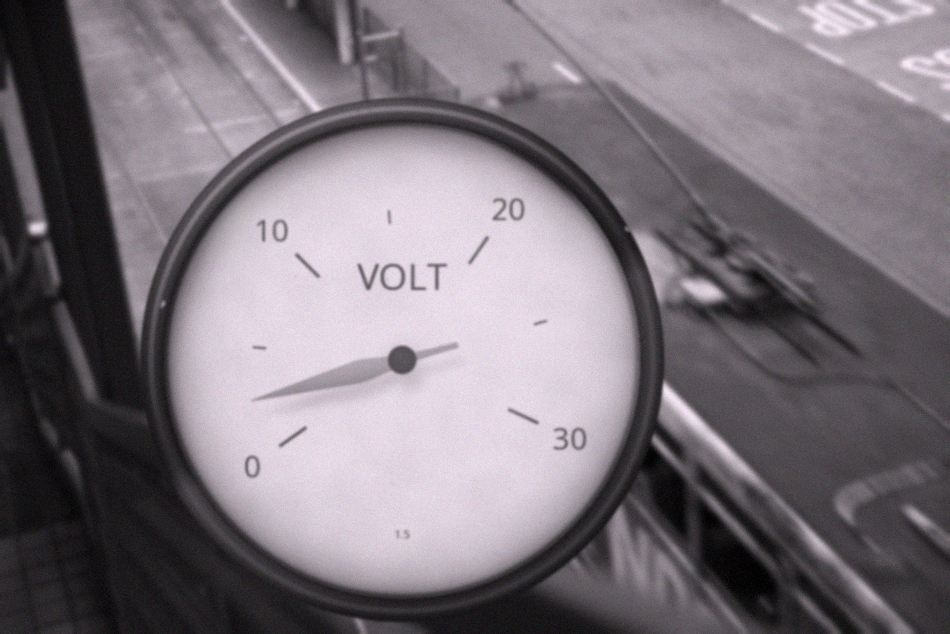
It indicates 2.5 V
